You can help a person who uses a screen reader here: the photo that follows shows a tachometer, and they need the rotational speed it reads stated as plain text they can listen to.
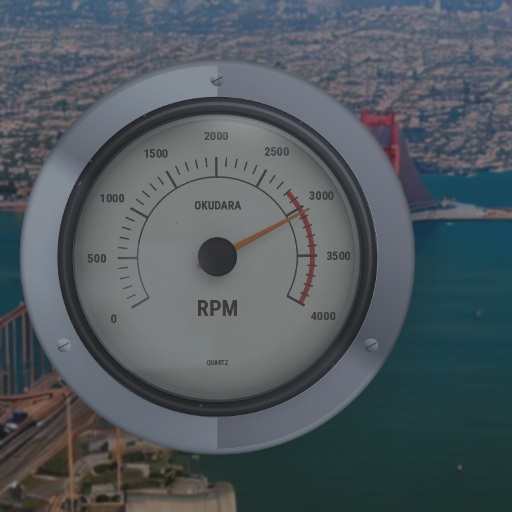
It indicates 3050 rpm
